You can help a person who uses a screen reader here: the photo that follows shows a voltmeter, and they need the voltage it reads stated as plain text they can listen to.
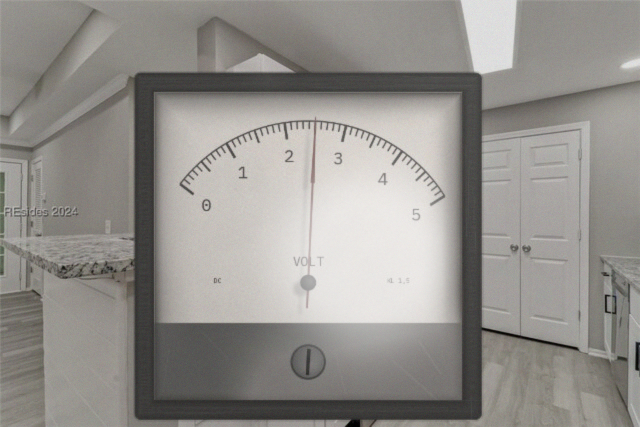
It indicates 2.5 V
